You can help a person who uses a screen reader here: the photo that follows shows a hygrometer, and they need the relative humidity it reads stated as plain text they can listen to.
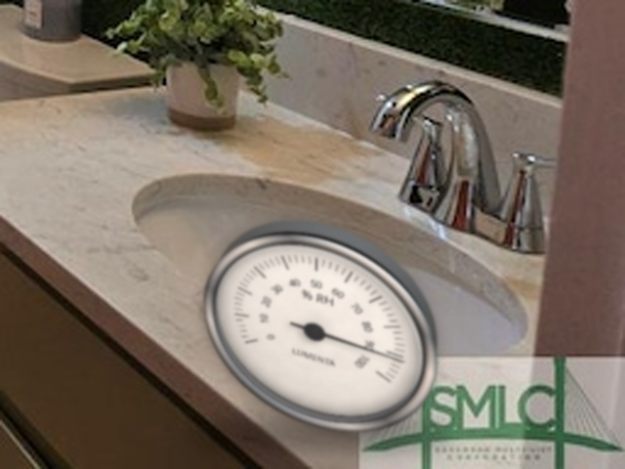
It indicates 90 %
